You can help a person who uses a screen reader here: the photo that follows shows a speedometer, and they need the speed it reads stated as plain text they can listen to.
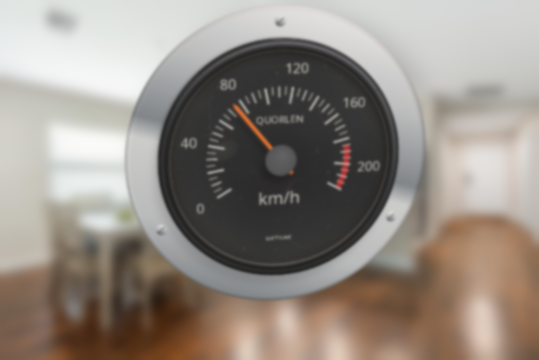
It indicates 75 km/h
